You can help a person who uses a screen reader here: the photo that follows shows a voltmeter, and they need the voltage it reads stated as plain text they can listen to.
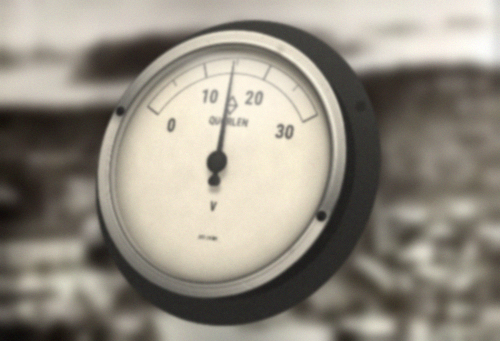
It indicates 15 V
